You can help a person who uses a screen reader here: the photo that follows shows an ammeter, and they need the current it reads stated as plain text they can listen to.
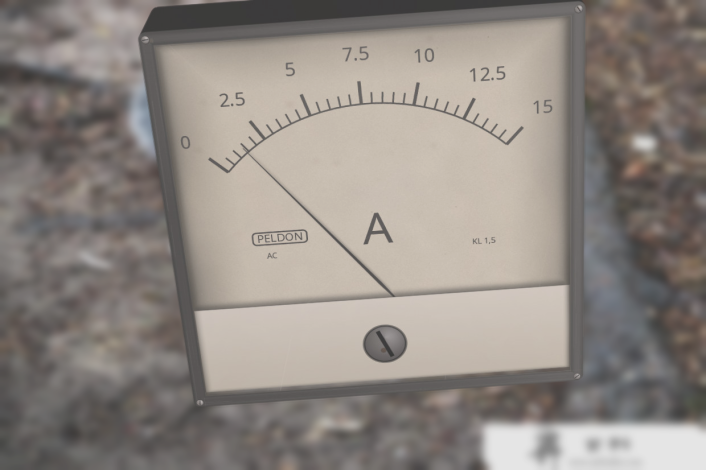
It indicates 1.5 A
